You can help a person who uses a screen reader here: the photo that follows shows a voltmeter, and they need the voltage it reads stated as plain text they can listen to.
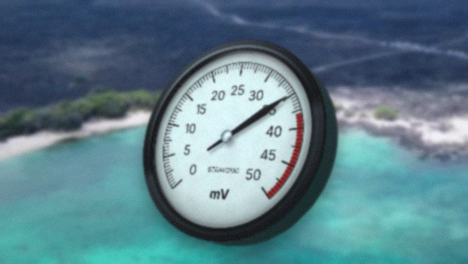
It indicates 35 mV
